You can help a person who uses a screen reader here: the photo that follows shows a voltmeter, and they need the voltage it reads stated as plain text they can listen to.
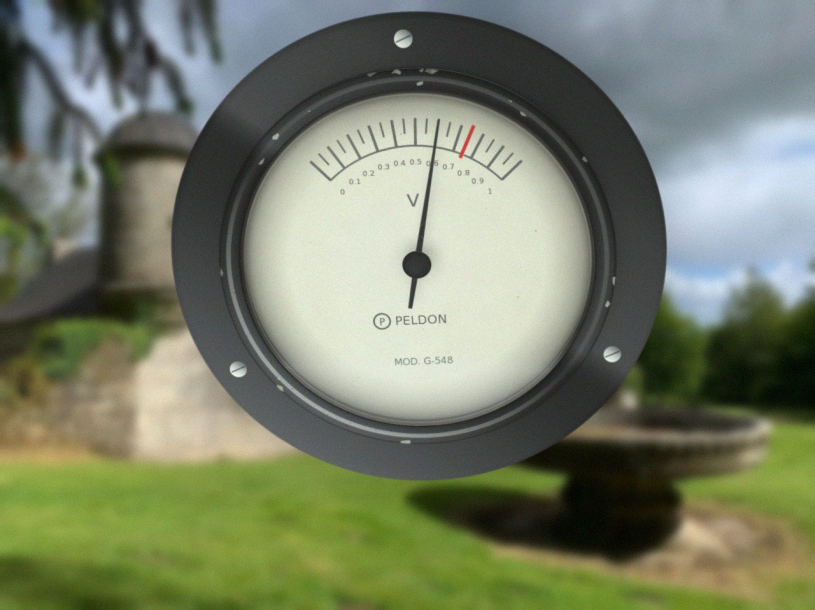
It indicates 0.6 V
